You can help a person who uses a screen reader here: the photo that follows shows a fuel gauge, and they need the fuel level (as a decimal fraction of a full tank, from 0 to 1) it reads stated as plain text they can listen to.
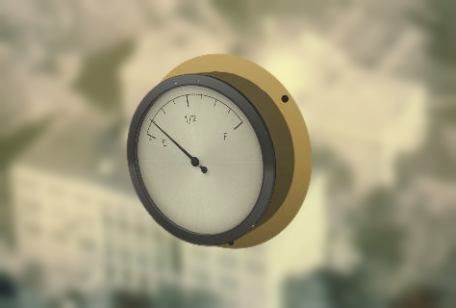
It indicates 0.125
